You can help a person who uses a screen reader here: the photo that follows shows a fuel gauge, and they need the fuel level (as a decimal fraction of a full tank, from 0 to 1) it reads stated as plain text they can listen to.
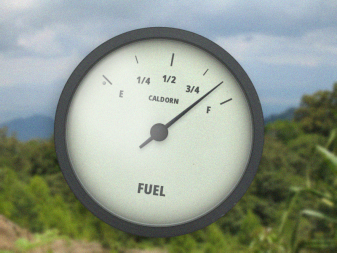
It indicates 0.875
